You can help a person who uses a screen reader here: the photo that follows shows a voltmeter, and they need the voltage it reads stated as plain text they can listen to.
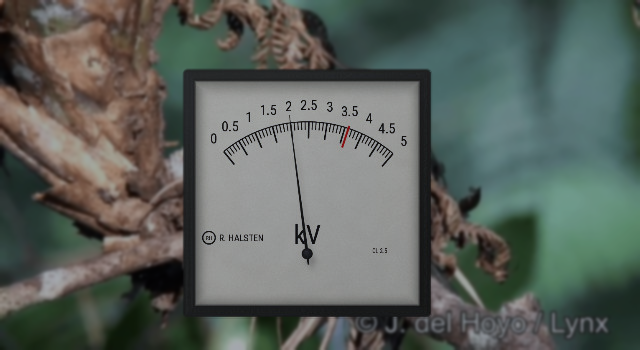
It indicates 2 kV
